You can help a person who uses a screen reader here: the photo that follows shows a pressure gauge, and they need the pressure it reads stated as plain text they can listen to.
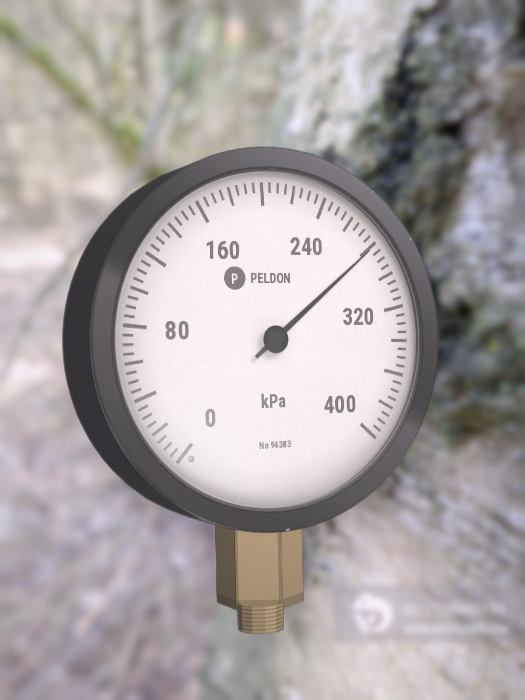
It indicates 280 kPa
